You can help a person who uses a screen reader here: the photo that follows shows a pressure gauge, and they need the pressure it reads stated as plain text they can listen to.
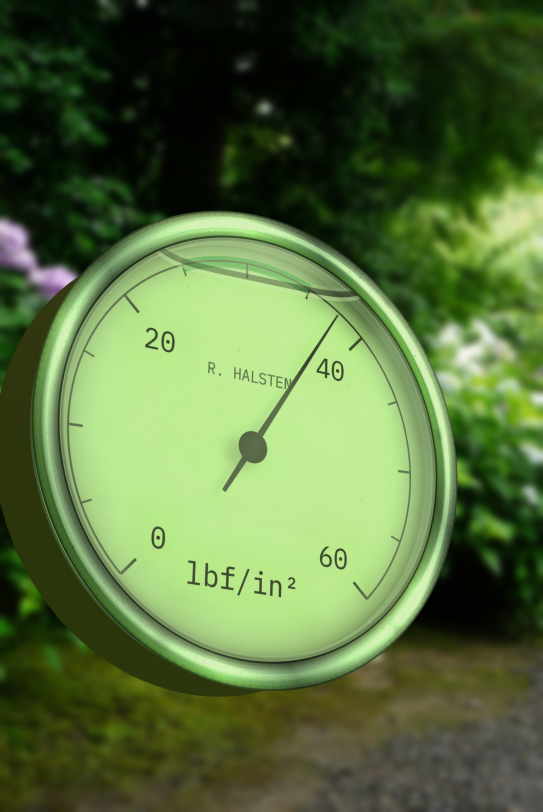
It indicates 37.5 psi
